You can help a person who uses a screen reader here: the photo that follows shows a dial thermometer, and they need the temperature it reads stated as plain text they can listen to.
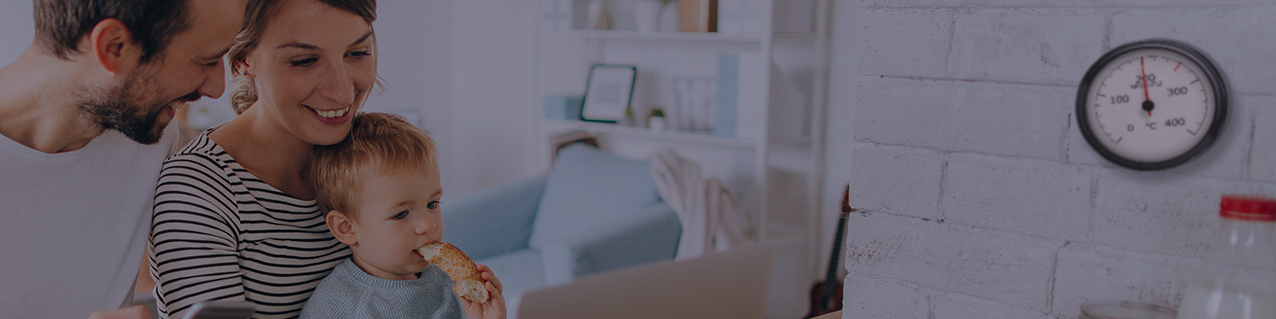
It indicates 200 °C
